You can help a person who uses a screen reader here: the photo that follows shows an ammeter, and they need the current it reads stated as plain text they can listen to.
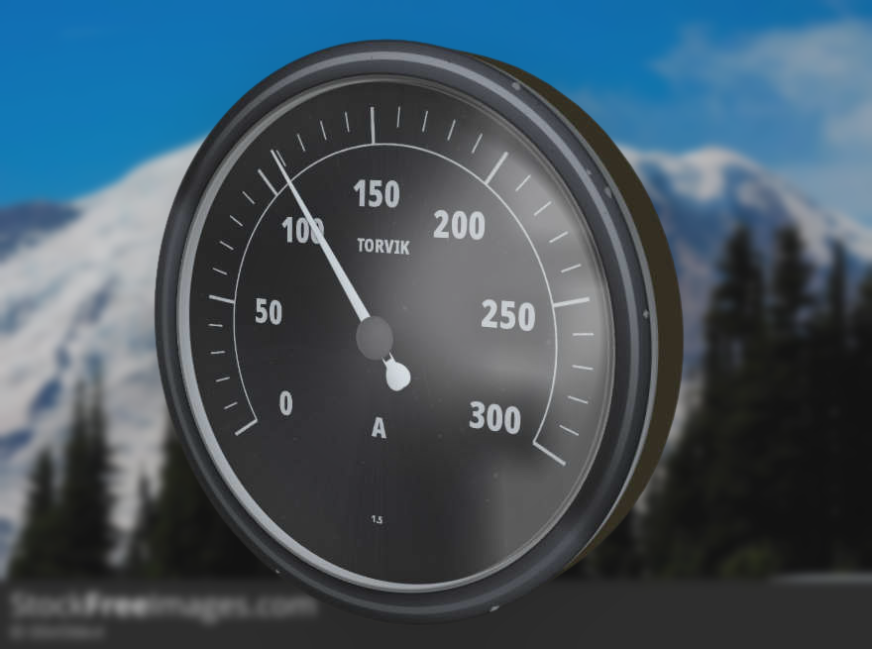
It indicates 110 A
